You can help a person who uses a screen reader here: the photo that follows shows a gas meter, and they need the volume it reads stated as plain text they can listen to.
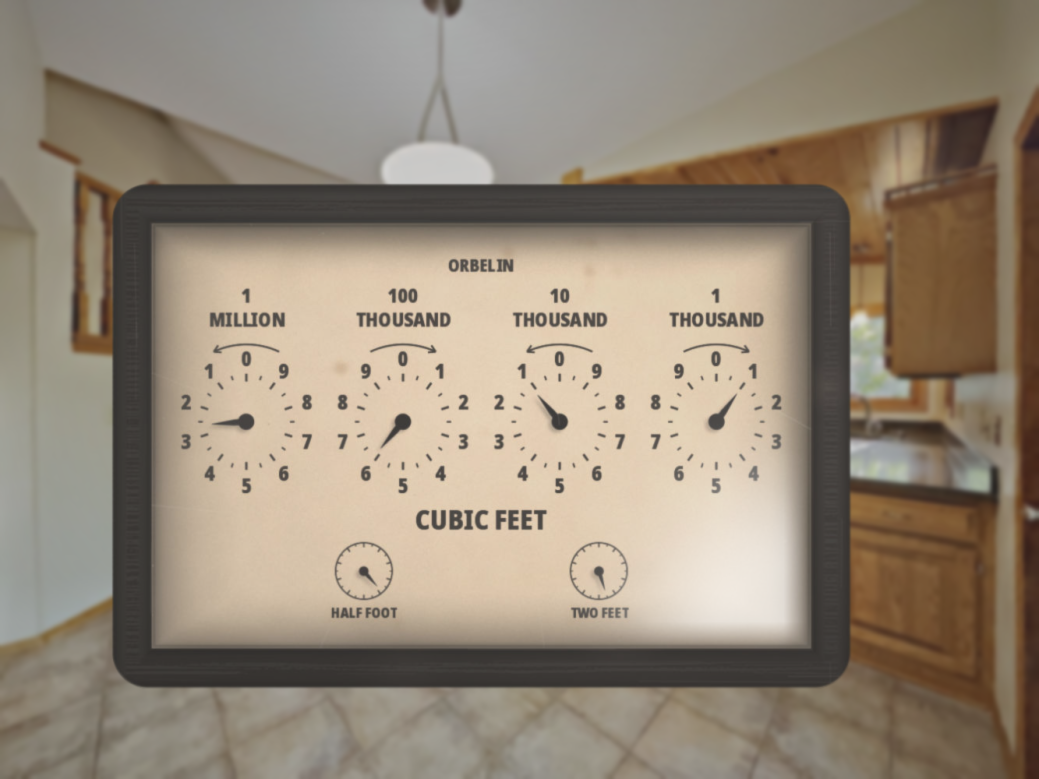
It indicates 261100 ft³
